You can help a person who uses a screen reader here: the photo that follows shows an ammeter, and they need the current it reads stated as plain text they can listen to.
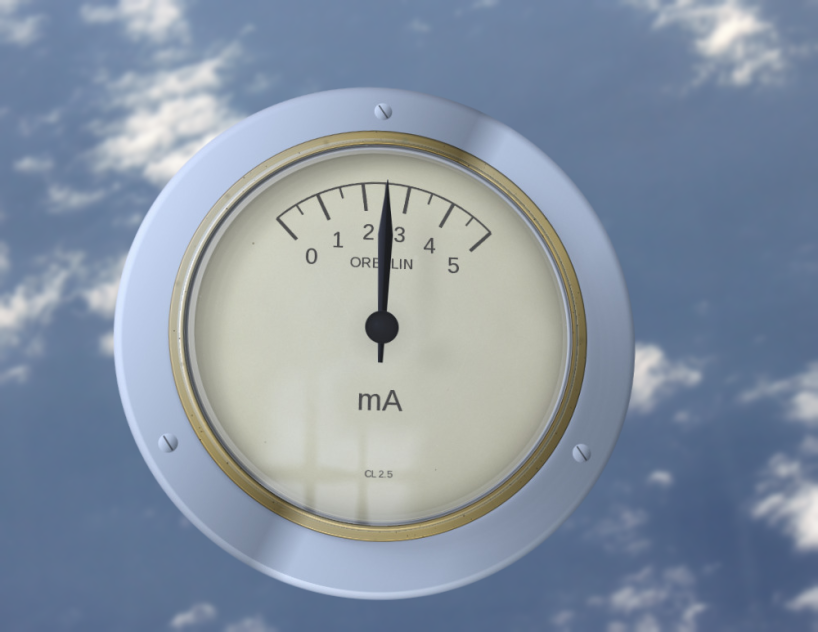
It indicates 2.5 mA
